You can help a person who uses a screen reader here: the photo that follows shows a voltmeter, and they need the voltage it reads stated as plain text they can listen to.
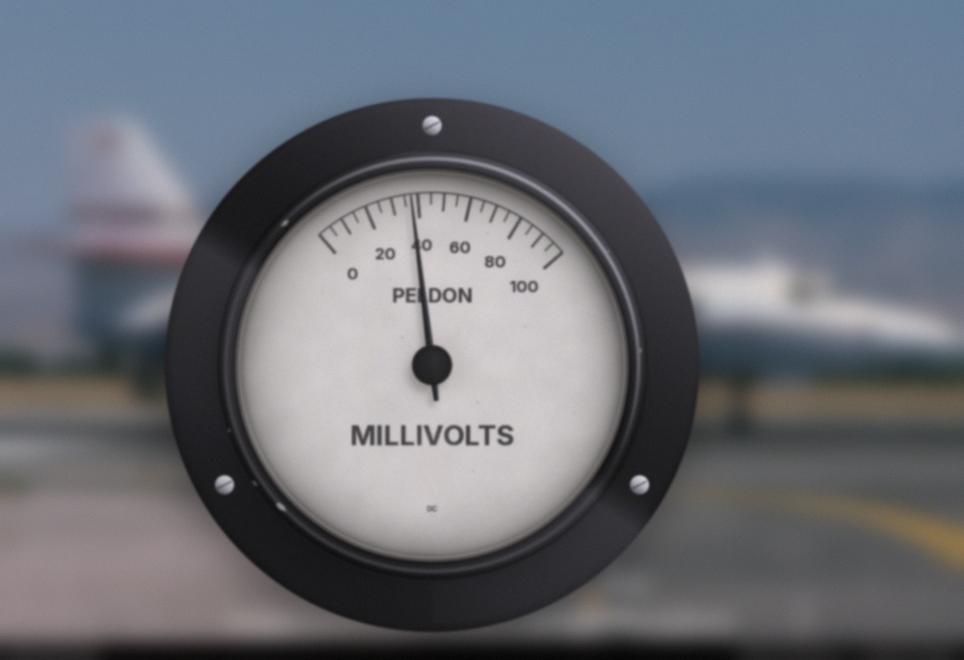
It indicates 37.5 mV
